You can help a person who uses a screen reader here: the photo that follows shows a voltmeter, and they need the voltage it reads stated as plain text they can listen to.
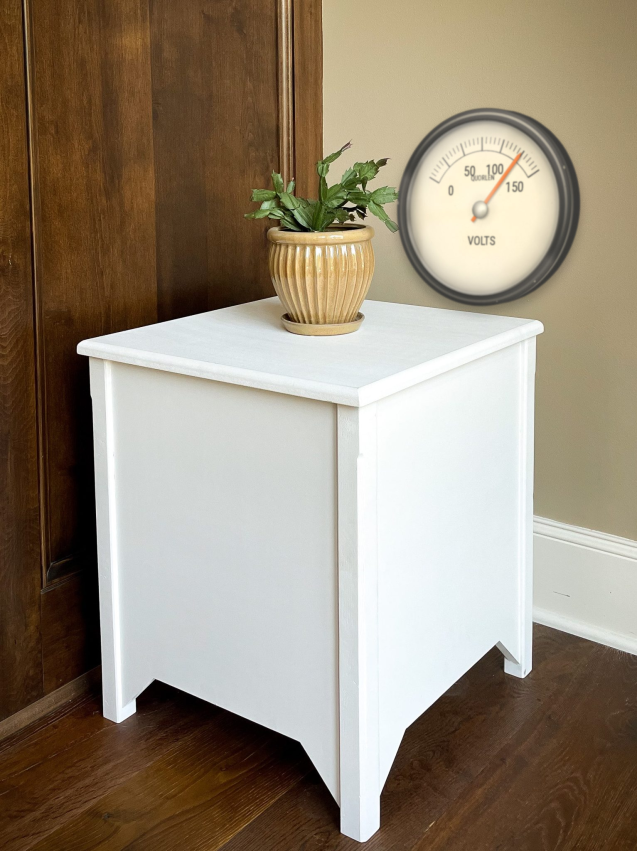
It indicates 125 V
